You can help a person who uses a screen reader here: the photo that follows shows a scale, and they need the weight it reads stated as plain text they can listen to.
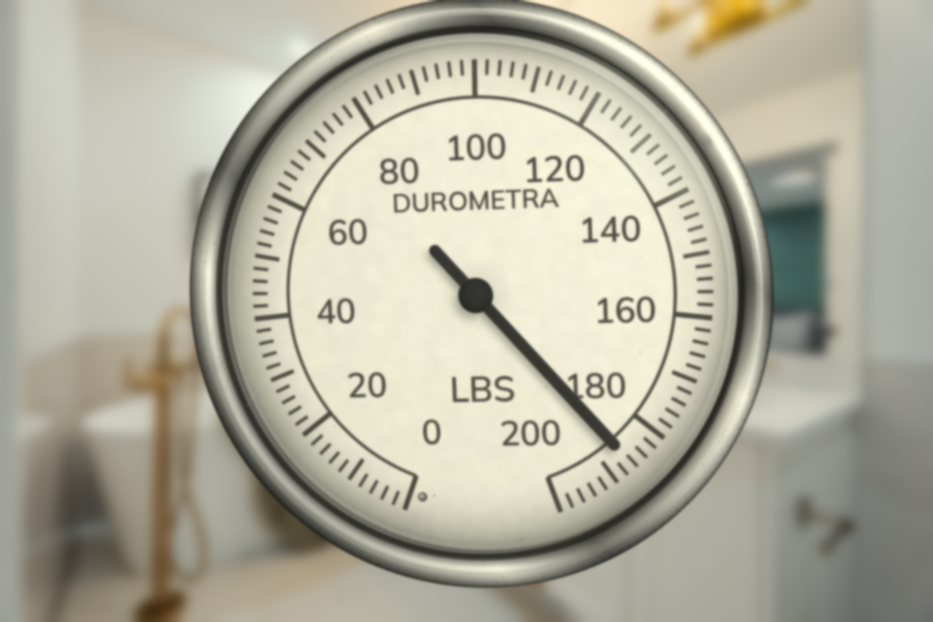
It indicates 186 lb
